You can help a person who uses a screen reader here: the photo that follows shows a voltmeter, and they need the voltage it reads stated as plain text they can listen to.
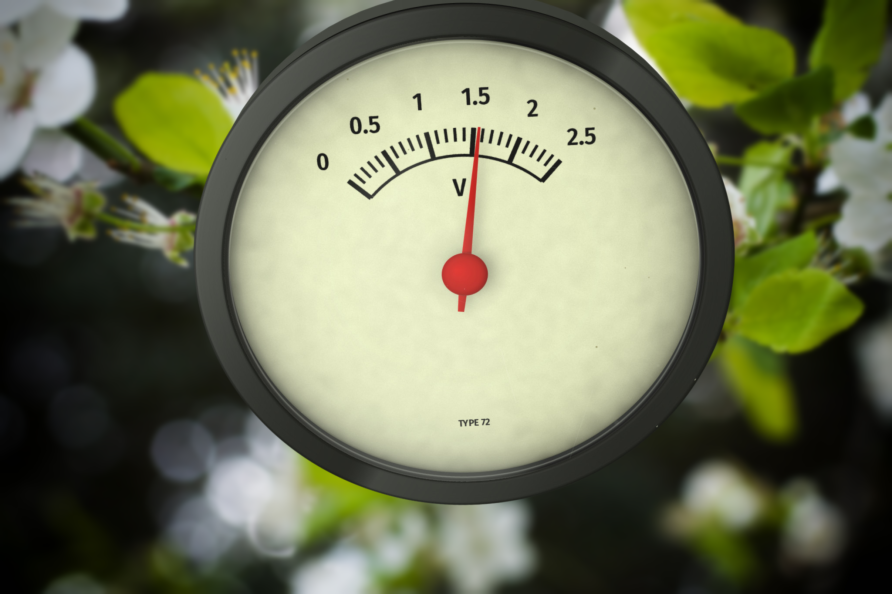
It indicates 1.55 V
